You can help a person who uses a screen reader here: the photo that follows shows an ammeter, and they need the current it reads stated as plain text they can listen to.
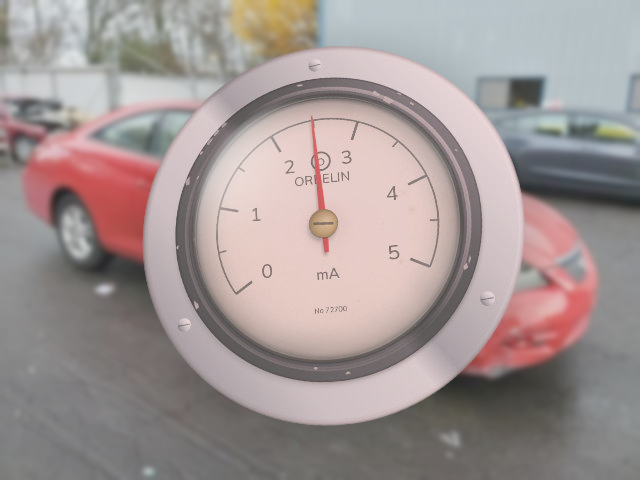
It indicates 2.5 mA
